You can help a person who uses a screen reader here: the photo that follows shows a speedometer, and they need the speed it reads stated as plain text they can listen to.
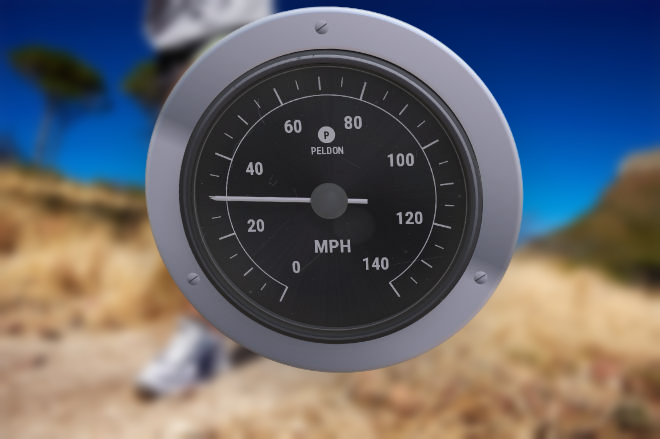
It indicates 30 mph
